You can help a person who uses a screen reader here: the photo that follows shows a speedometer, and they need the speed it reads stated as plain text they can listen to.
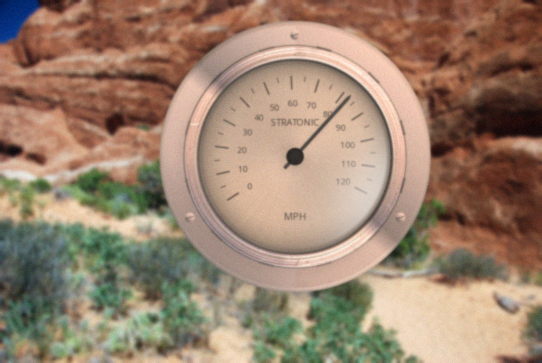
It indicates 82.5 mph
